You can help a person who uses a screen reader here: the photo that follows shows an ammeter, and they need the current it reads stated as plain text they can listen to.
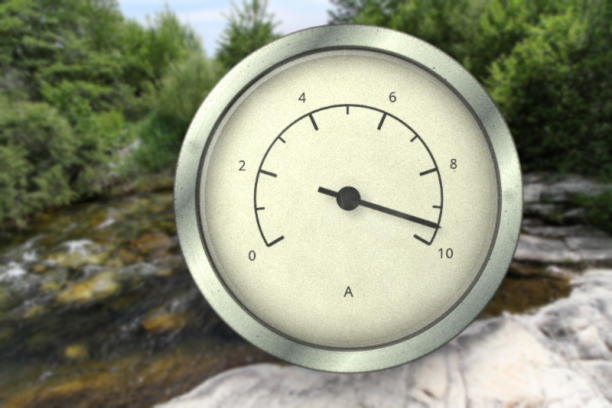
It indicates 9.5 A
